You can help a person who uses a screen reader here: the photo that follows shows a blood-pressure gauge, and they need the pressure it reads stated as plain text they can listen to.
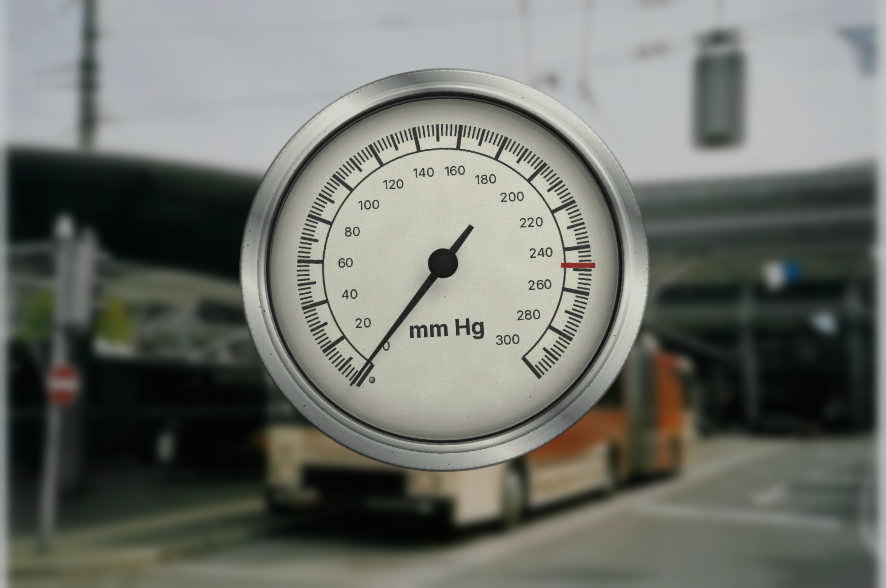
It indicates 2 mmHg
